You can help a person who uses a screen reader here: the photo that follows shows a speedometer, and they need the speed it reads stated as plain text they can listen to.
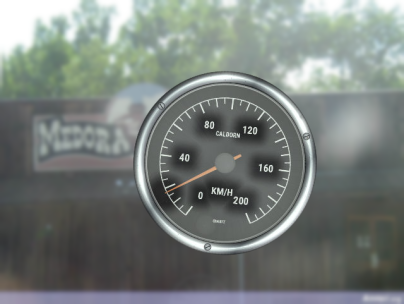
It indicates 17.5 km/h
